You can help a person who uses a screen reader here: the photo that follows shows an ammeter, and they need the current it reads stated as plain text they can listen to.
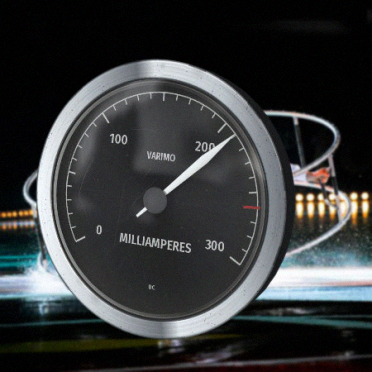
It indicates 210 mA
